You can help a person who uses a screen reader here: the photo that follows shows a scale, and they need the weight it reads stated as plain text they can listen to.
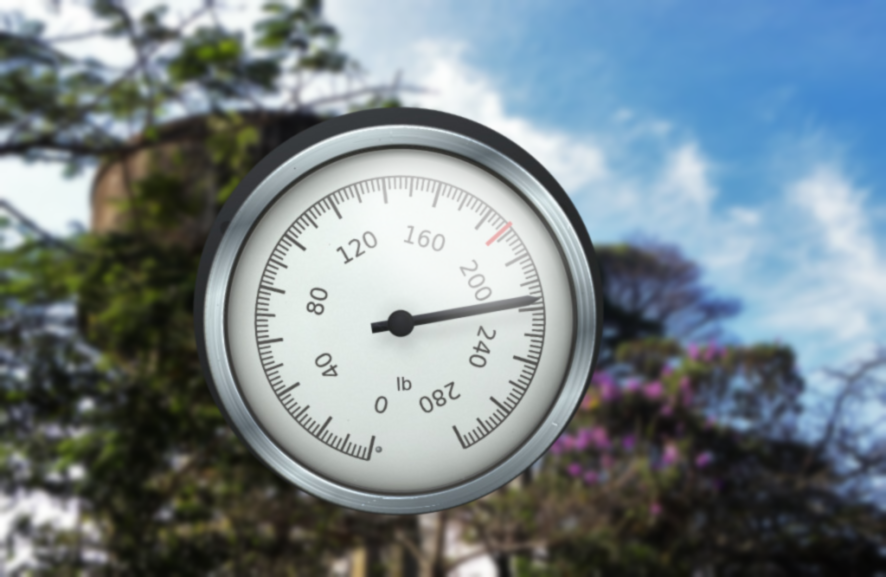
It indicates 216 lb
